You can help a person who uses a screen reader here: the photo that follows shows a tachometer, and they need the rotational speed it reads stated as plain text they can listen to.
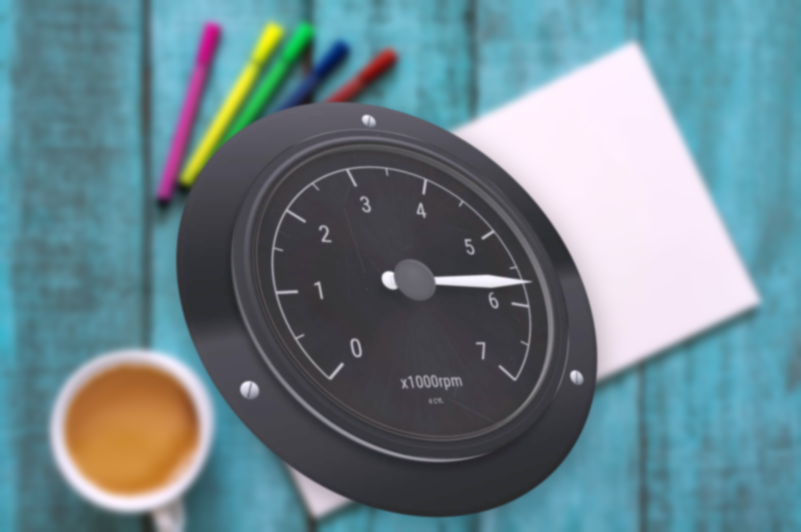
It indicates 5750 rpm
